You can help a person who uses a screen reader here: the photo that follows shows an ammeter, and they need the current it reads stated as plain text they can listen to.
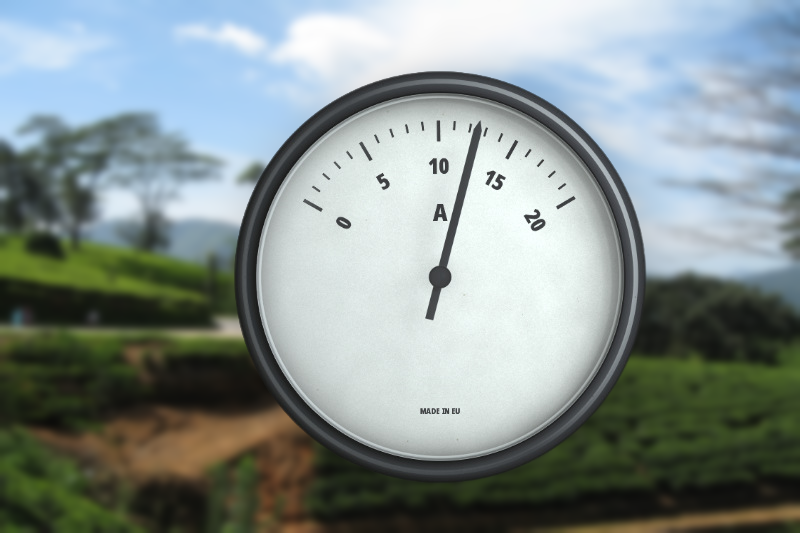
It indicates 12.5 A
